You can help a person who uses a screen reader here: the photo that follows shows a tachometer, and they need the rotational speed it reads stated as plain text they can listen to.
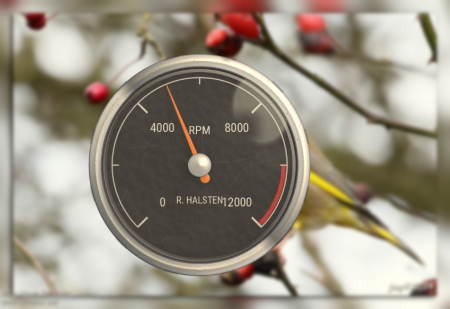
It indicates 5000 rpm
